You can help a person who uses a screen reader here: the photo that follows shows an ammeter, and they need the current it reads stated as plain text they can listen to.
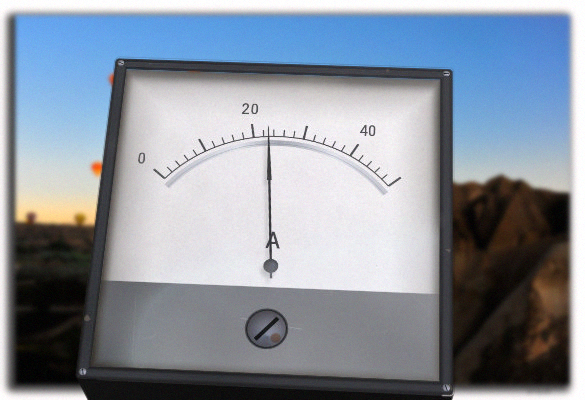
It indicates 23 A
